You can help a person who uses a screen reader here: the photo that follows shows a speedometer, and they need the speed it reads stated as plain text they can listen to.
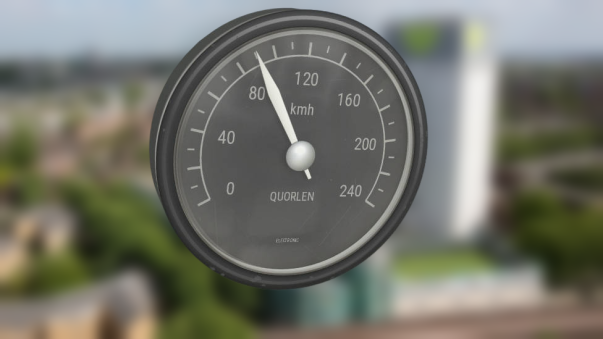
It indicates 90 km/h
